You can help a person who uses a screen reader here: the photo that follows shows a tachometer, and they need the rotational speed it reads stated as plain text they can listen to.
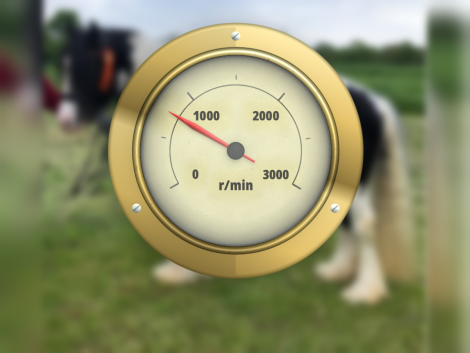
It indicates 750 rpm
